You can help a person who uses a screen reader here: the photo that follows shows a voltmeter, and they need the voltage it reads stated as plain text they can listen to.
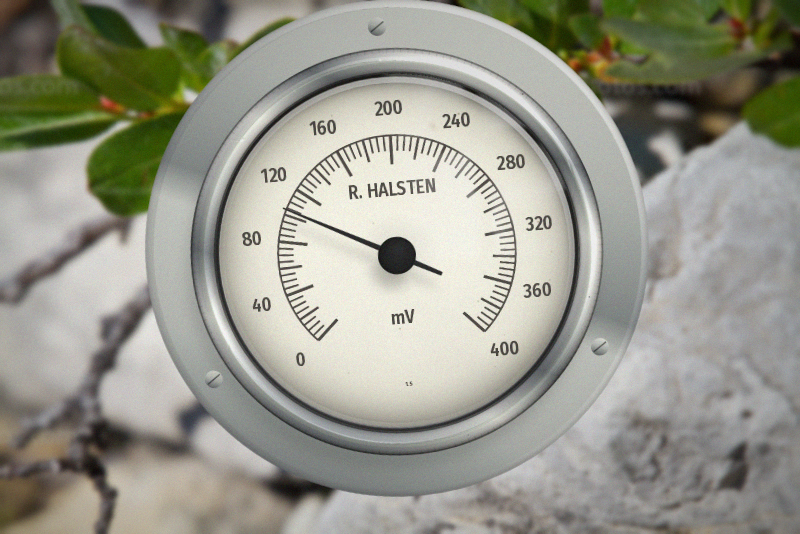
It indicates 105 mV
